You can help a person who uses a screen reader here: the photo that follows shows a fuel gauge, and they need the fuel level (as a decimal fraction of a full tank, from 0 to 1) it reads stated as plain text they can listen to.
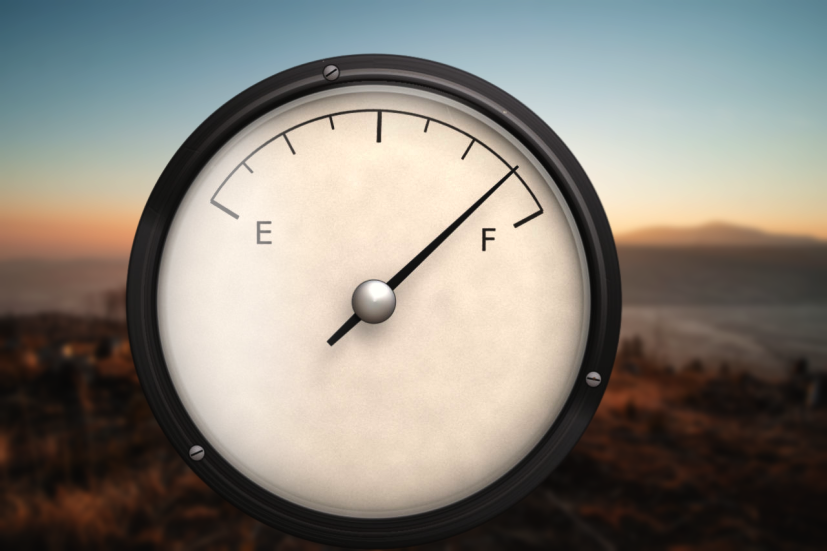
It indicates 0.875
